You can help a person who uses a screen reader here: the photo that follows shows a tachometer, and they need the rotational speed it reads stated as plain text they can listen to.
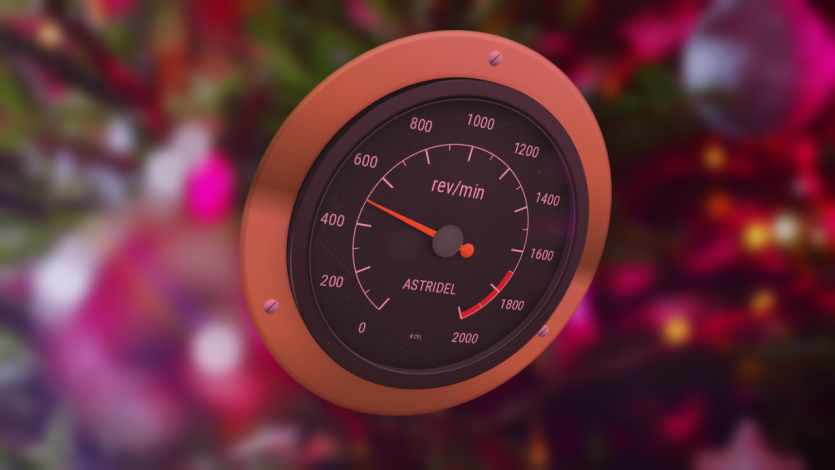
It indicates 500 rpm
